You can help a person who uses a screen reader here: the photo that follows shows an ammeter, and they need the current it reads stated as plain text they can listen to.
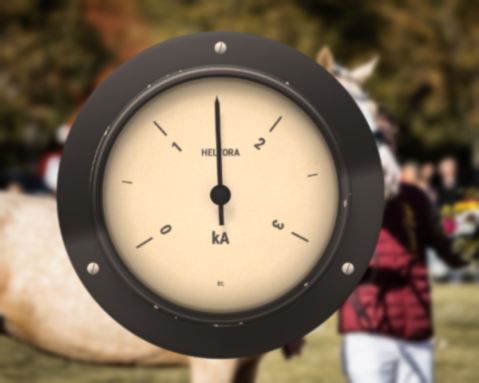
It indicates 1.5 kA
